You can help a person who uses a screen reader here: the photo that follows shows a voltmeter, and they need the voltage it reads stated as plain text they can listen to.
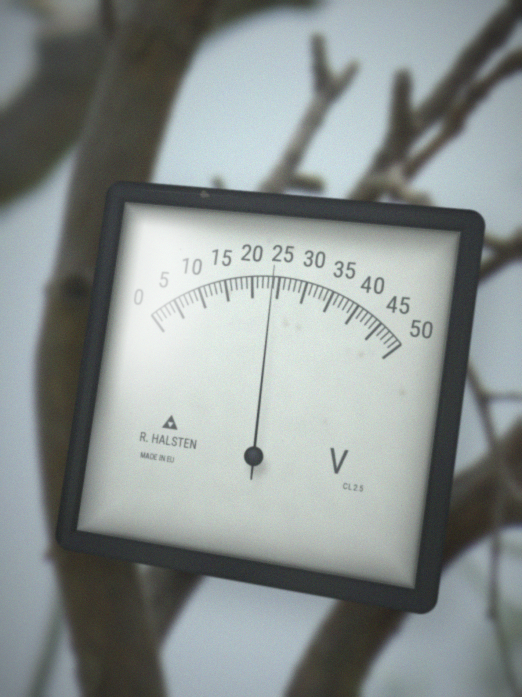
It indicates 24 V
